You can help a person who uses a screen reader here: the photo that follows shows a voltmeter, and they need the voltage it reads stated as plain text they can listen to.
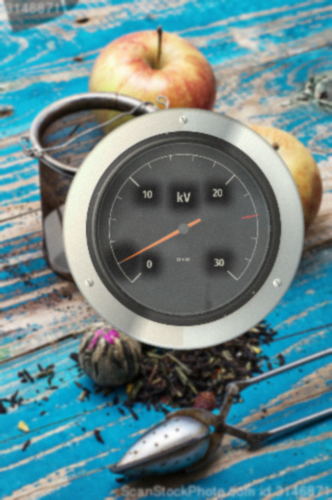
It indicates 2 kV
